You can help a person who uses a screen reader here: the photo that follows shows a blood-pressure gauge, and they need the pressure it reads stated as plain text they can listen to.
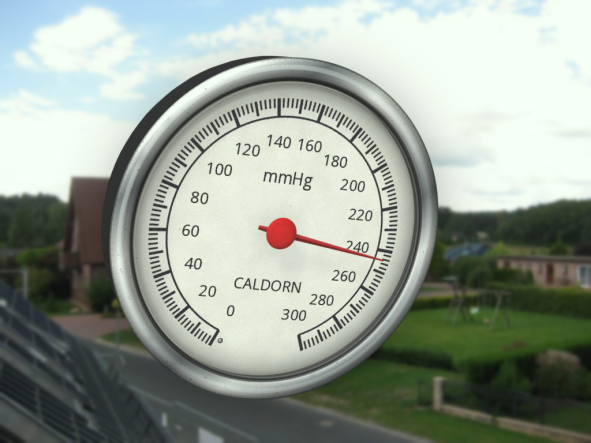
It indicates 244 mmHg
